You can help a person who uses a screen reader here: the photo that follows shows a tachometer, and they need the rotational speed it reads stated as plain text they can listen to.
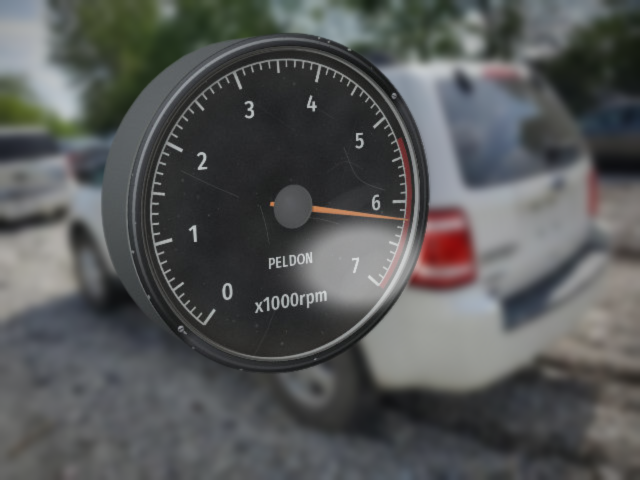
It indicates 6200 rpm
